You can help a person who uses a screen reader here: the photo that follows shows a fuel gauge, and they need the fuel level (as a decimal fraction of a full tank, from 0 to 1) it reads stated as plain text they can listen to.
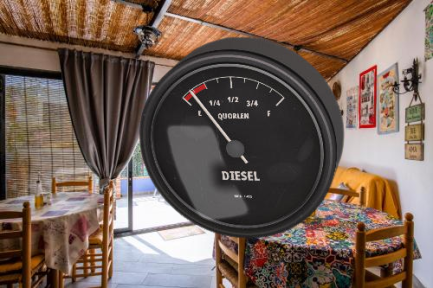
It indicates 0.125
